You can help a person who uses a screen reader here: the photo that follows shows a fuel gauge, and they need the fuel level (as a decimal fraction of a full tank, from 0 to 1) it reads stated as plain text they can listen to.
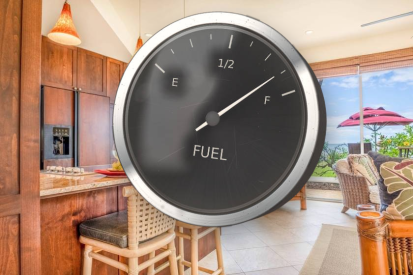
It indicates 0.875
